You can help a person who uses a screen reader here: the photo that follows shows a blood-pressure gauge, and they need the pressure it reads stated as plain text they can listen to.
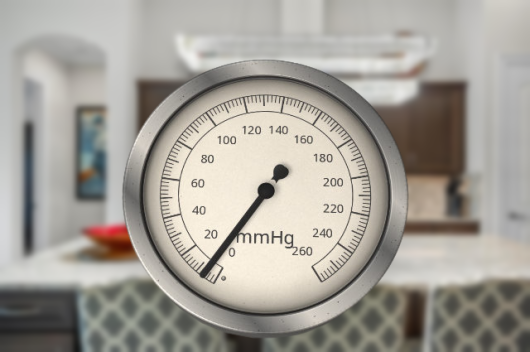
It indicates 6 mmHg
